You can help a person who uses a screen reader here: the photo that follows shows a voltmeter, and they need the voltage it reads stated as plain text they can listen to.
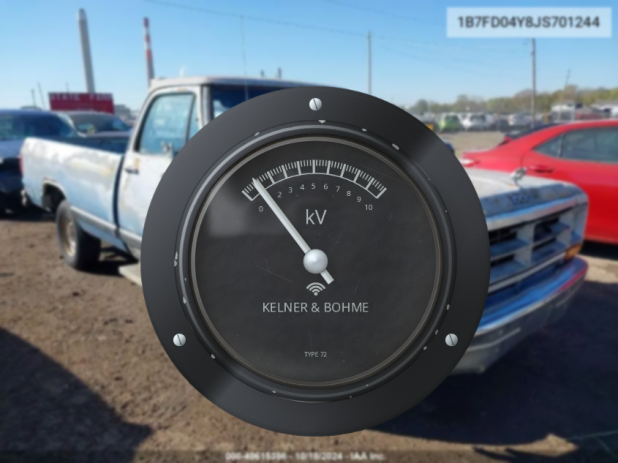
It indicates 1 kV
